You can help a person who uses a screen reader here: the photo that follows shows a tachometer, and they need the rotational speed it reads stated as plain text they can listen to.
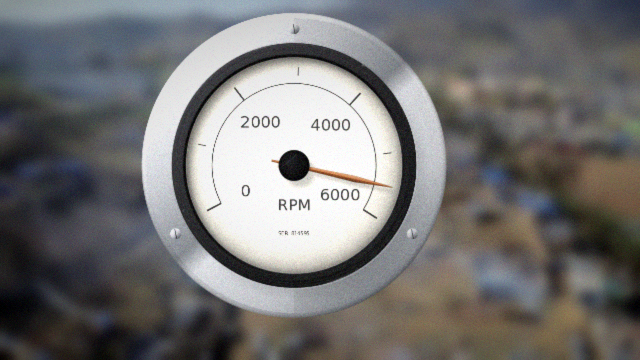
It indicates 5500 rpm
